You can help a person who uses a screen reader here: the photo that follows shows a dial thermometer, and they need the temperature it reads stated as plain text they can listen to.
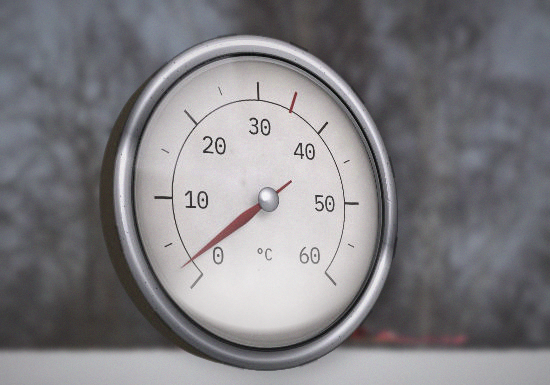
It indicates 2.5 °C
